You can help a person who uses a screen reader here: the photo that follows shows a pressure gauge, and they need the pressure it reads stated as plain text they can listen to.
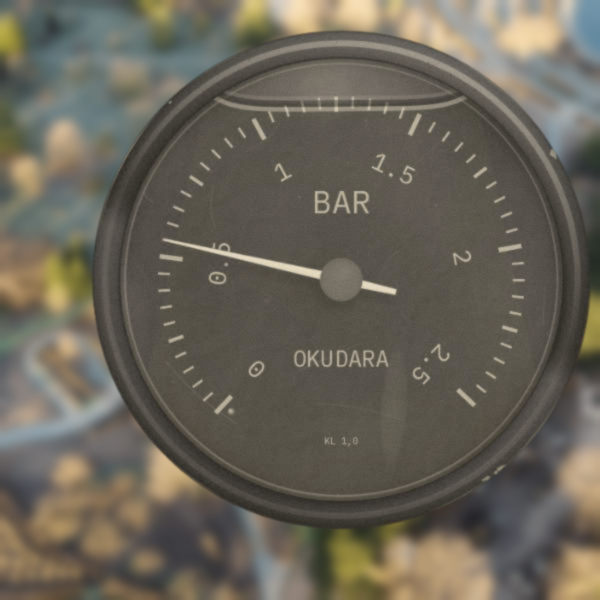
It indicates 0.55 bar
